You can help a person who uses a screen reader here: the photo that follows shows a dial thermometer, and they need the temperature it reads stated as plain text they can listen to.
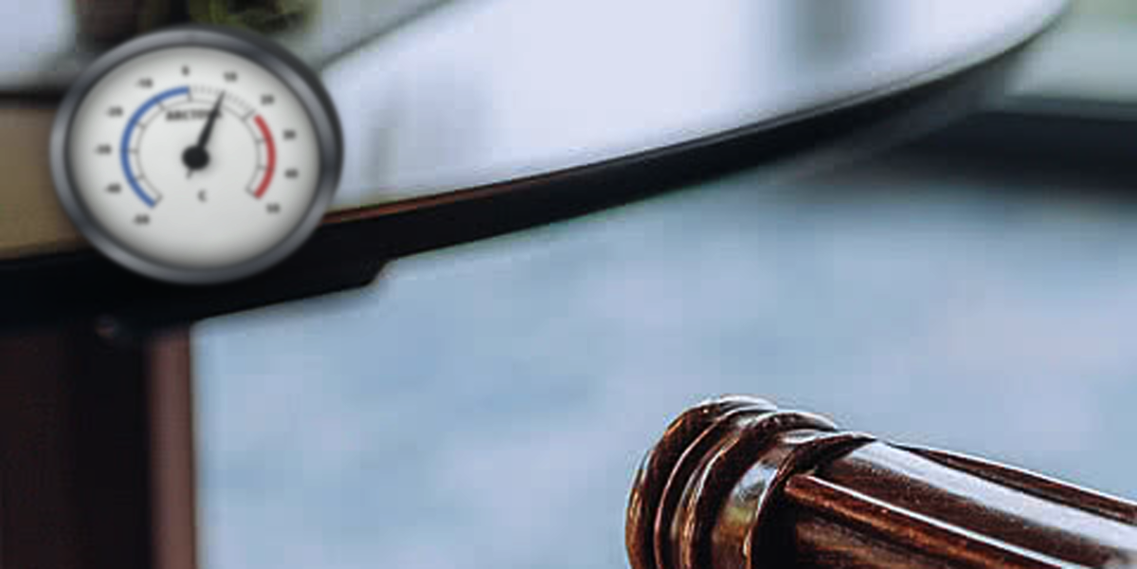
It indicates 10 °C
